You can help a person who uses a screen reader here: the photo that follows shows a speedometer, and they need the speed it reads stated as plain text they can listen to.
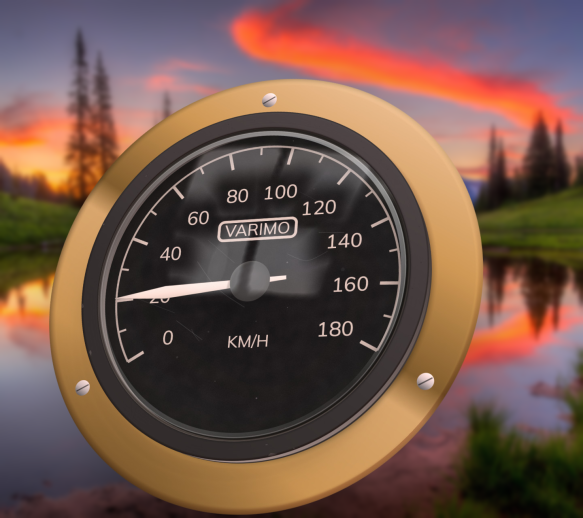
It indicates 20 km/h
